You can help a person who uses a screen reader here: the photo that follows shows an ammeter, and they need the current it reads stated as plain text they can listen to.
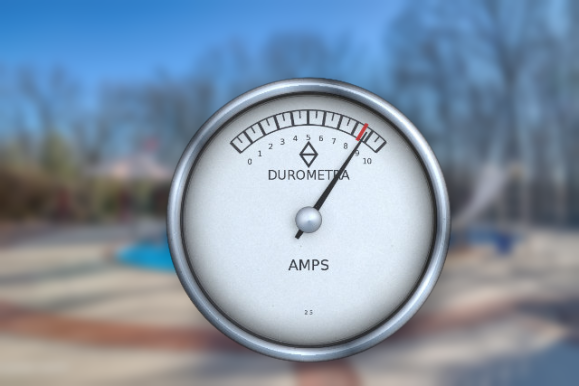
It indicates 8.75 A
